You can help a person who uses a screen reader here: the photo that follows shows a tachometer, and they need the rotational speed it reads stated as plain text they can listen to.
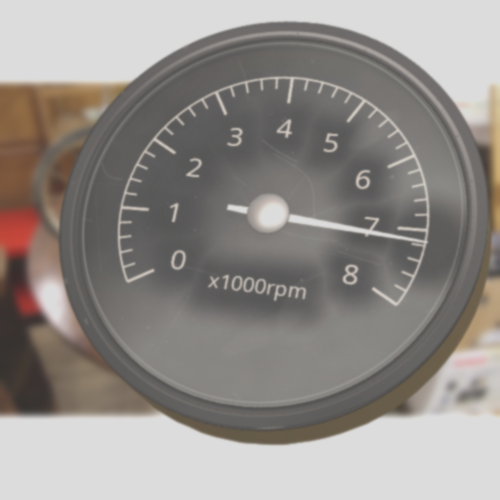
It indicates 7200 rpm
